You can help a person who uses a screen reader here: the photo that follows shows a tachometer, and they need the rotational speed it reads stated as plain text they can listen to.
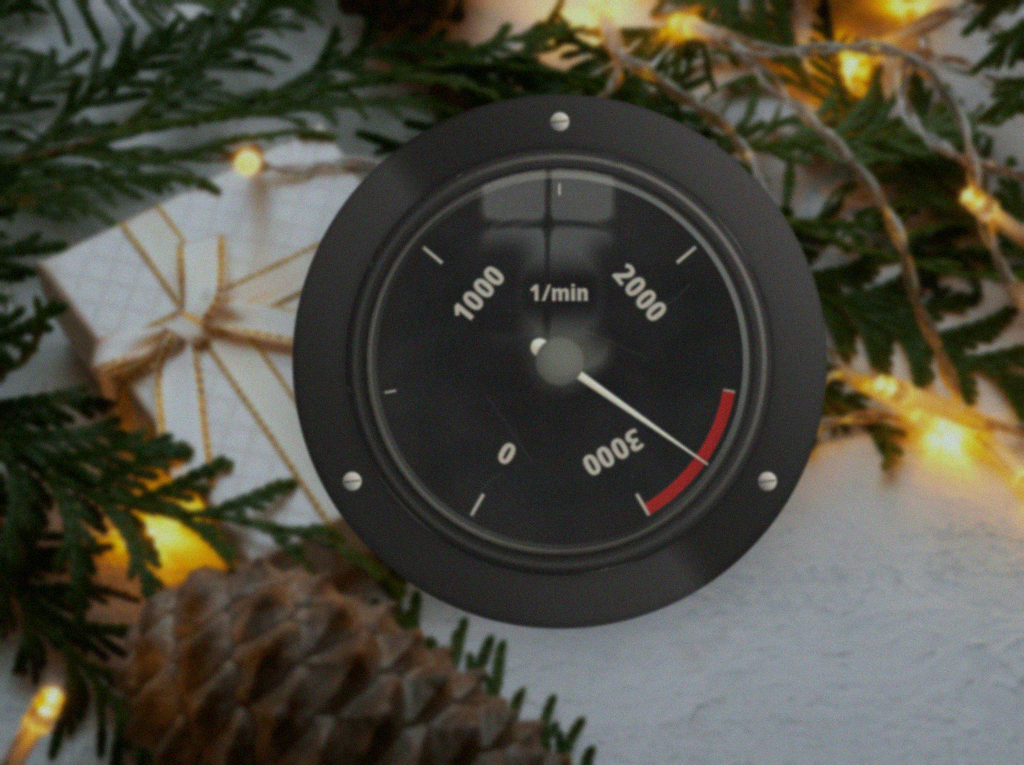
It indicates 2750 rpm
